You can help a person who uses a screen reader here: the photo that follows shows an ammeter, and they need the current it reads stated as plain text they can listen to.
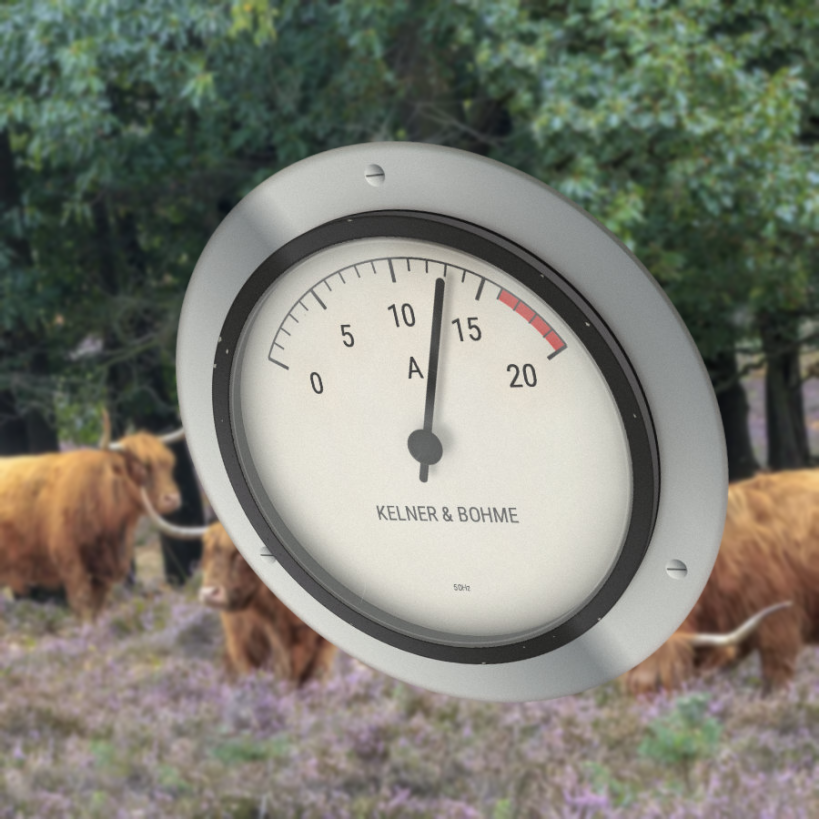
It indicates 13 A
